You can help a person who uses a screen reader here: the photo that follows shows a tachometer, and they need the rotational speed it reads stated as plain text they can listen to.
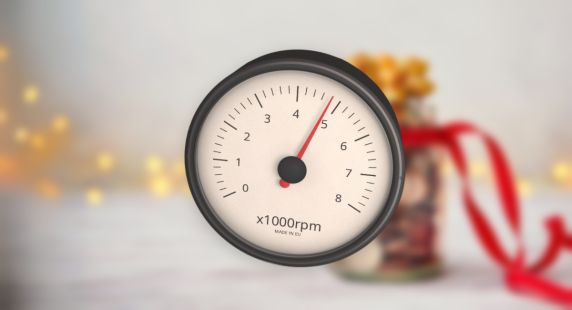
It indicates 4800 rpm
